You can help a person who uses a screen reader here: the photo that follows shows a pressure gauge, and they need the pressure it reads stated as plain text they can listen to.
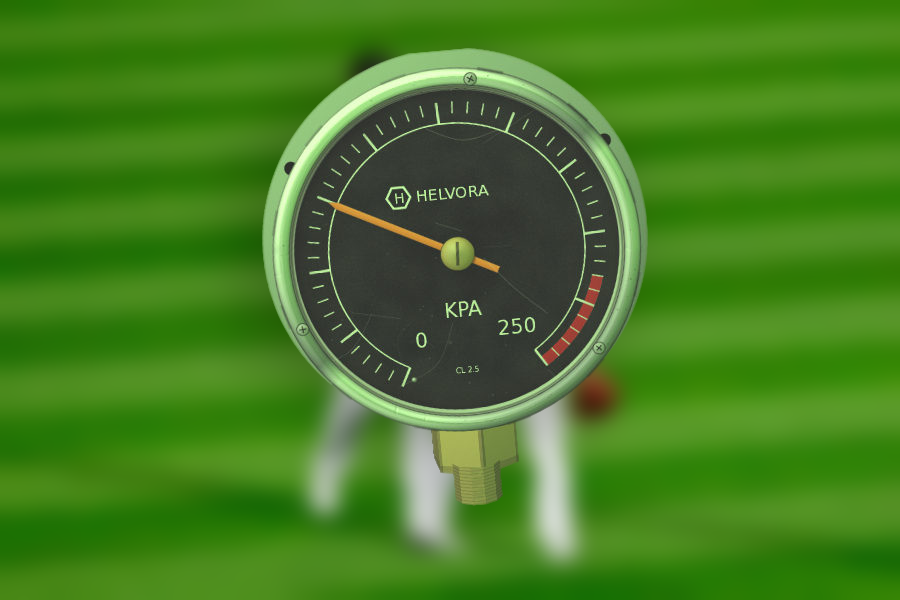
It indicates 75 kPa
